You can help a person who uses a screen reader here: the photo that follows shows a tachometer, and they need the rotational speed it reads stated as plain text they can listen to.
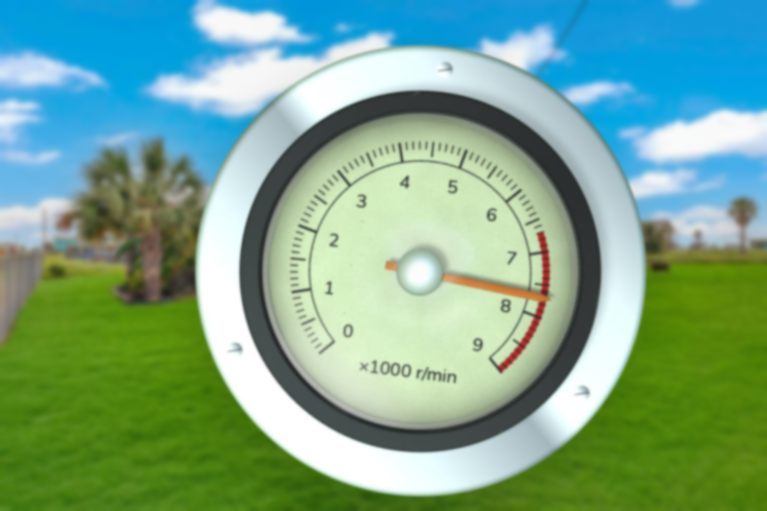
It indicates 7700 rpm
